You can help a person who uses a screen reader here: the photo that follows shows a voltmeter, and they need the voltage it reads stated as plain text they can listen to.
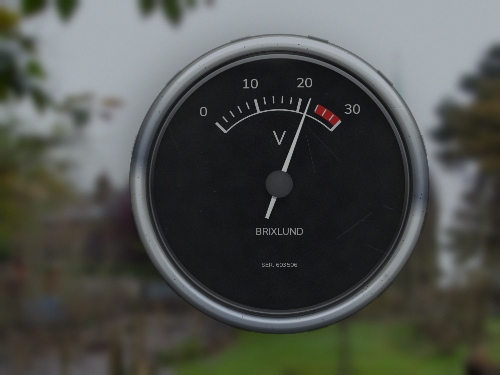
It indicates 22 V
